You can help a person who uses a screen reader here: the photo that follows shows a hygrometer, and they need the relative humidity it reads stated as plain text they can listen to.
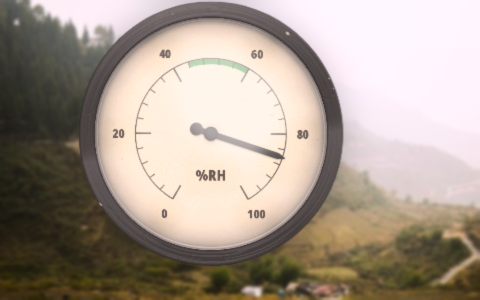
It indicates 86 %
